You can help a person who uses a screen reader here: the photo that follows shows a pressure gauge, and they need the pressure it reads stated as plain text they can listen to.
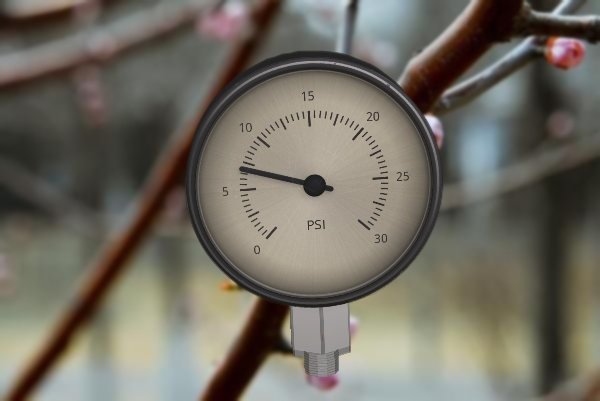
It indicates 7 psi
